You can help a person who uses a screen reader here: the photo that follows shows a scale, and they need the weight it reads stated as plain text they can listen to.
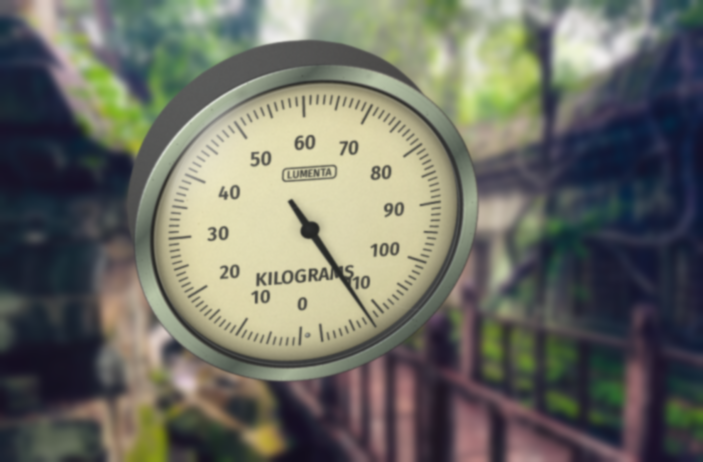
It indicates 112 kg
